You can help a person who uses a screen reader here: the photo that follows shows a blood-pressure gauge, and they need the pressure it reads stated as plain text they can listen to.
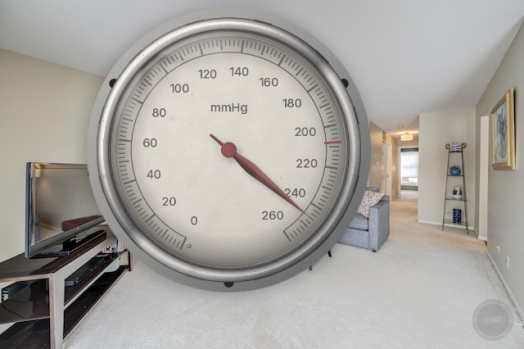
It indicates 246 mmHg
